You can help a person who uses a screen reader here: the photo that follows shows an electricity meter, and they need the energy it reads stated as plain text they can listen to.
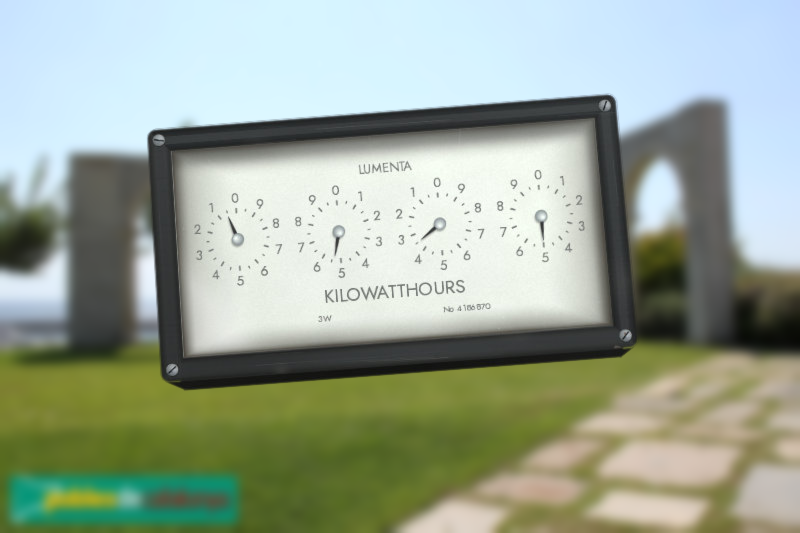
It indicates 535 kWh
